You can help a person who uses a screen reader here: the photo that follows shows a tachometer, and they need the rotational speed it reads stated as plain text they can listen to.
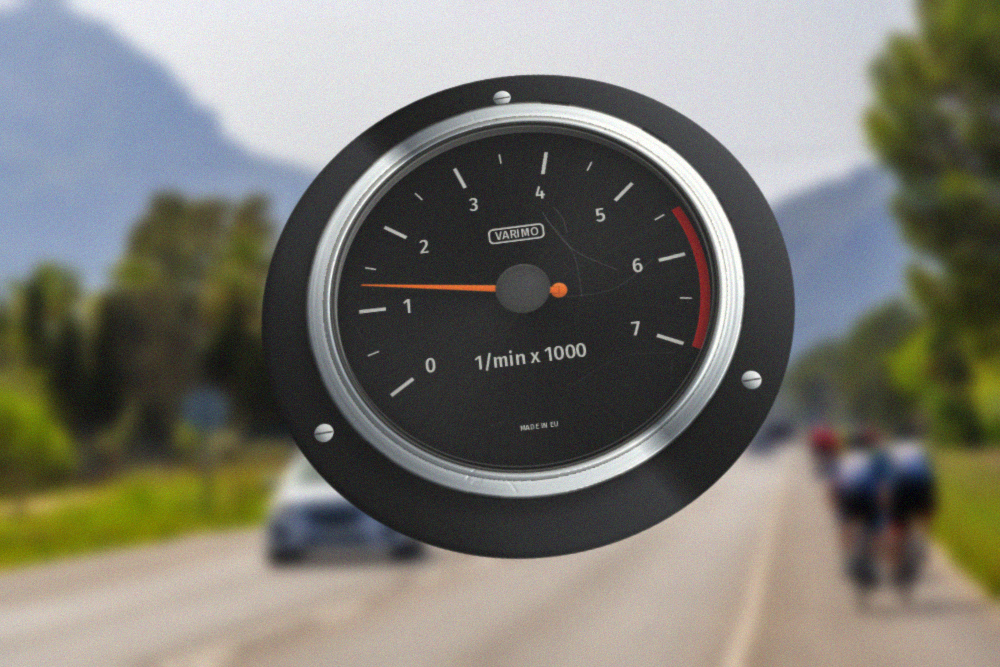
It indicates 1250 rpm
